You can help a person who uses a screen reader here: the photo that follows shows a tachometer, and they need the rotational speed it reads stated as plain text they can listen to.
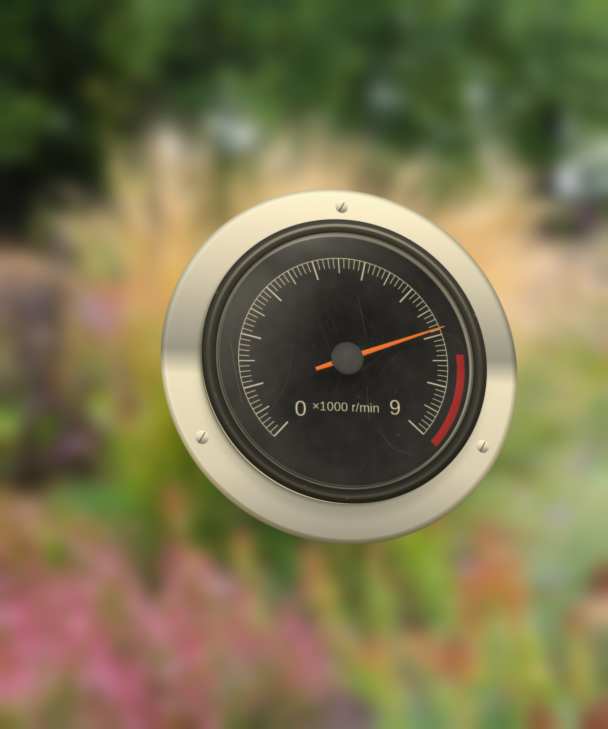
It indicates 6900 rpm
